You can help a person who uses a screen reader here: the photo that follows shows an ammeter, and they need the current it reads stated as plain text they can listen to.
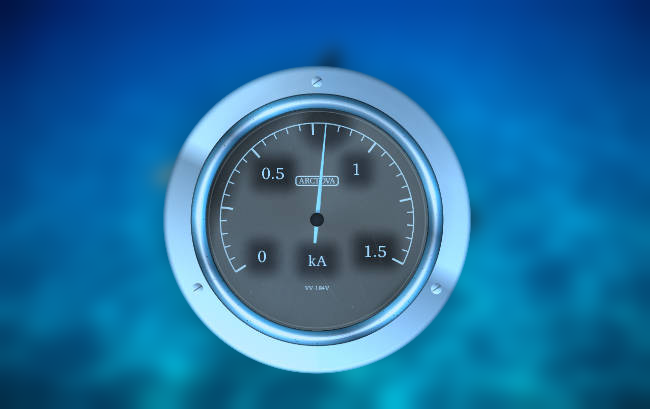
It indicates 0.8 kA
